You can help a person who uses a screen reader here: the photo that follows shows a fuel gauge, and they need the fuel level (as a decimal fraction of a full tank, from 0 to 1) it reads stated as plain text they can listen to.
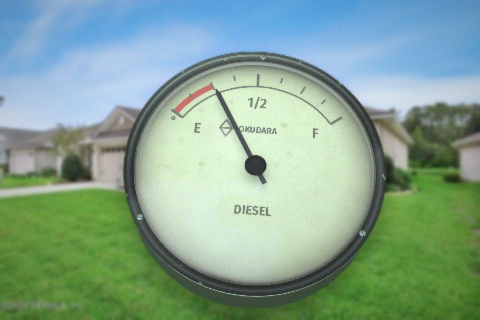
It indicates 0.25
